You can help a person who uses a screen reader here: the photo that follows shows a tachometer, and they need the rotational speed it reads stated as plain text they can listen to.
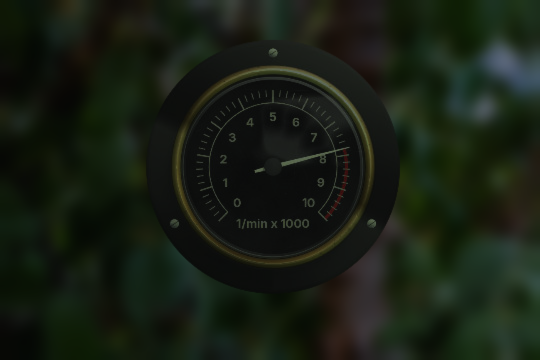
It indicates 7800 rpm
